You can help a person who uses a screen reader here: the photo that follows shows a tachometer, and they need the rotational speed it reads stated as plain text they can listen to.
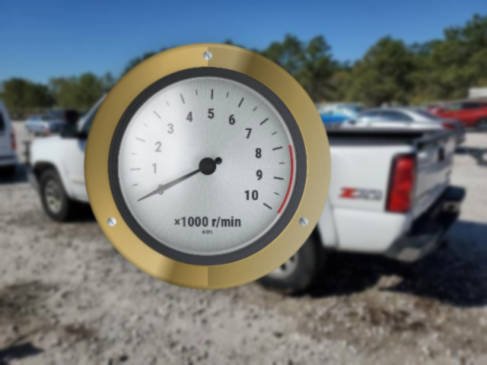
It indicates 0 rpm
